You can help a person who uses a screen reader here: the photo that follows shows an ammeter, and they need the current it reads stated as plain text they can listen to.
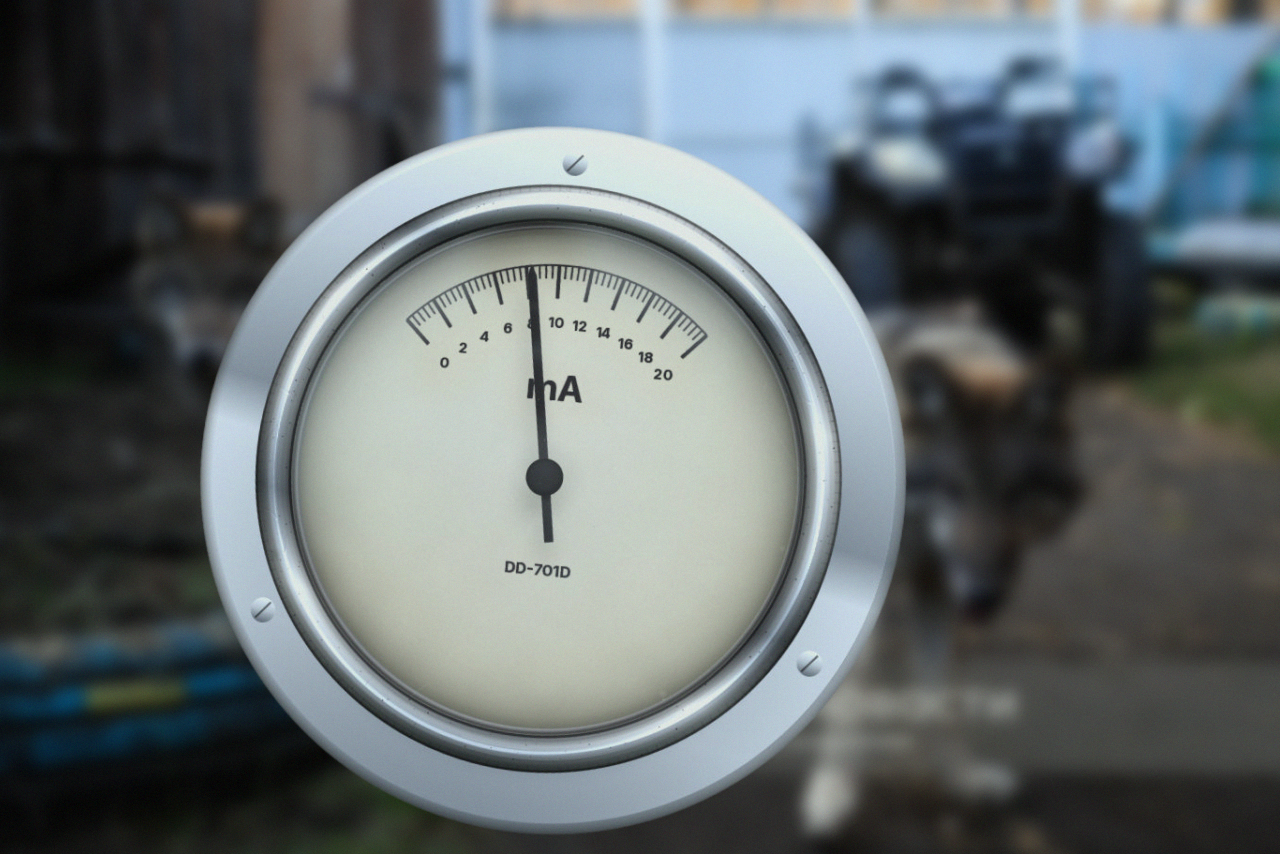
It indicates 8.4 mA
